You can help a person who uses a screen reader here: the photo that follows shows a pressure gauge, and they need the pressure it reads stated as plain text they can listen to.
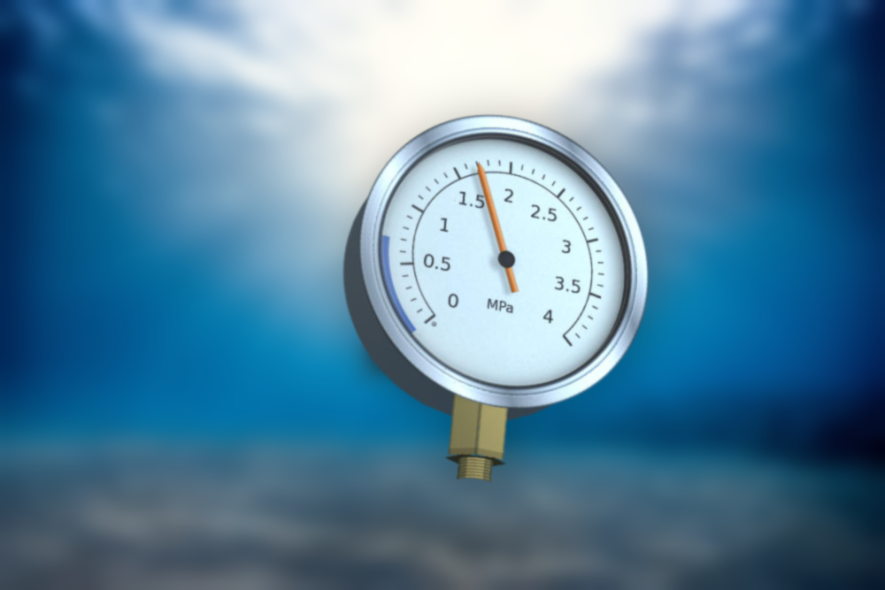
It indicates 1.7 MPa
